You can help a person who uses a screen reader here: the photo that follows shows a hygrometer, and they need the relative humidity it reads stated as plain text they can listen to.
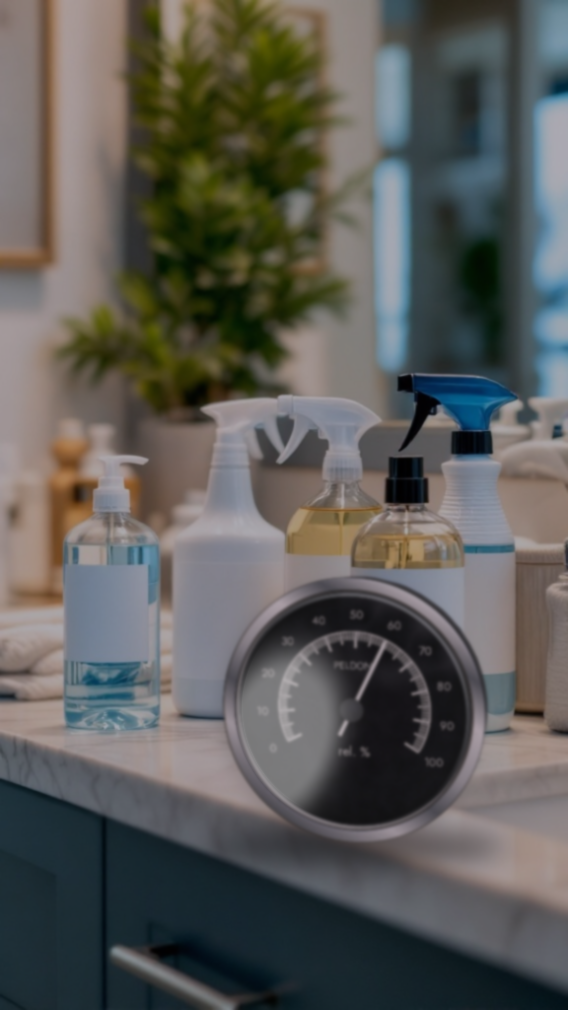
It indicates 60 %
